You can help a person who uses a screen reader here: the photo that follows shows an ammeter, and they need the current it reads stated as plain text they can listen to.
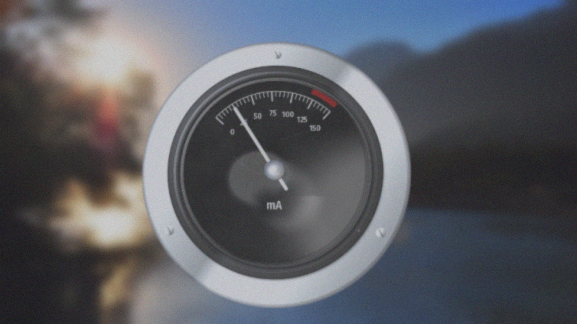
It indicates 25 mA
